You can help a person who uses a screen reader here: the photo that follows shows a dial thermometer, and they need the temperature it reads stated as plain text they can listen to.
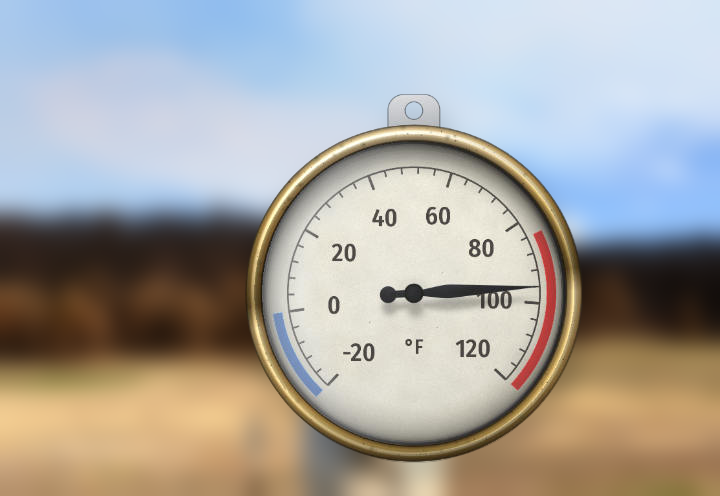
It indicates 96 °F
